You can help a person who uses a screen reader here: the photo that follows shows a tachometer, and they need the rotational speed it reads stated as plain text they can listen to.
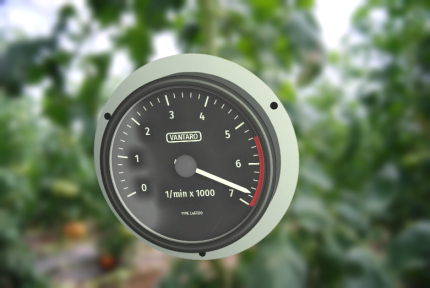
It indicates 6700 rpm
